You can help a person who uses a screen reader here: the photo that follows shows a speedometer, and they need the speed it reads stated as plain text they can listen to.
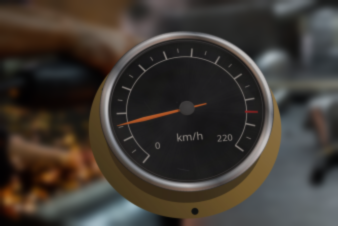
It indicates 30 km/h
